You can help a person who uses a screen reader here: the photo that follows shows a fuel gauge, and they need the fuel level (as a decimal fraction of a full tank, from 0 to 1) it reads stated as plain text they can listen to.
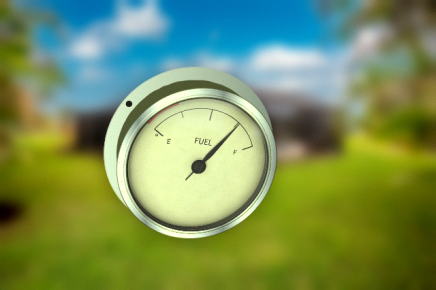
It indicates 0.75
